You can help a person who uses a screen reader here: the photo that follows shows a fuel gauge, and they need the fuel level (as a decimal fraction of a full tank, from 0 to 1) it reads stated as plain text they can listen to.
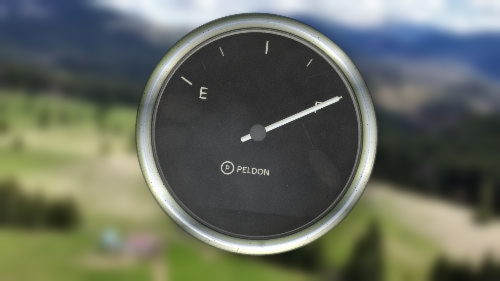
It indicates 1
